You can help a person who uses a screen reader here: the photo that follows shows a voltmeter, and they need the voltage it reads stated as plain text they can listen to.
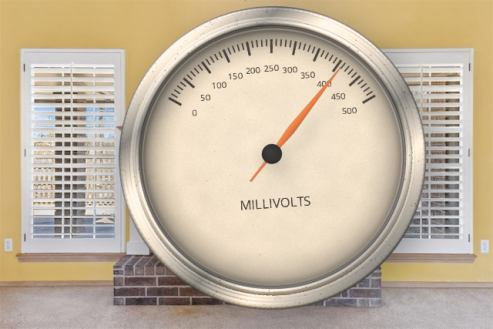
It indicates 410 mV
